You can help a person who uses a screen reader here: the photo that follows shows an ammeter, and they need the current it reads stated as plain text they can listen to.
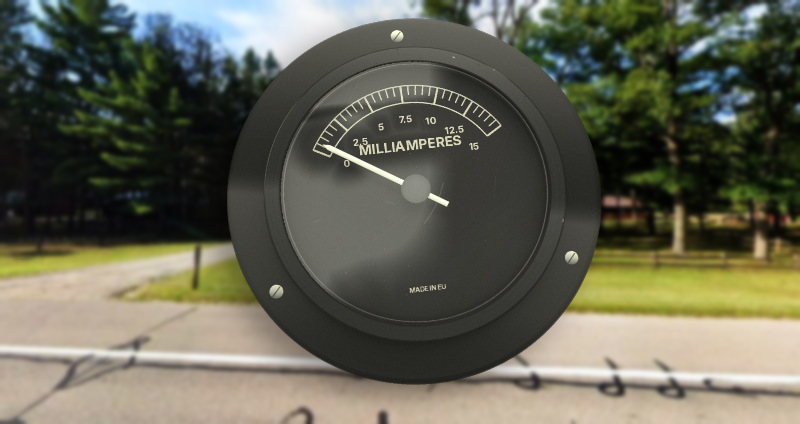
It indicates 0.5 mA
